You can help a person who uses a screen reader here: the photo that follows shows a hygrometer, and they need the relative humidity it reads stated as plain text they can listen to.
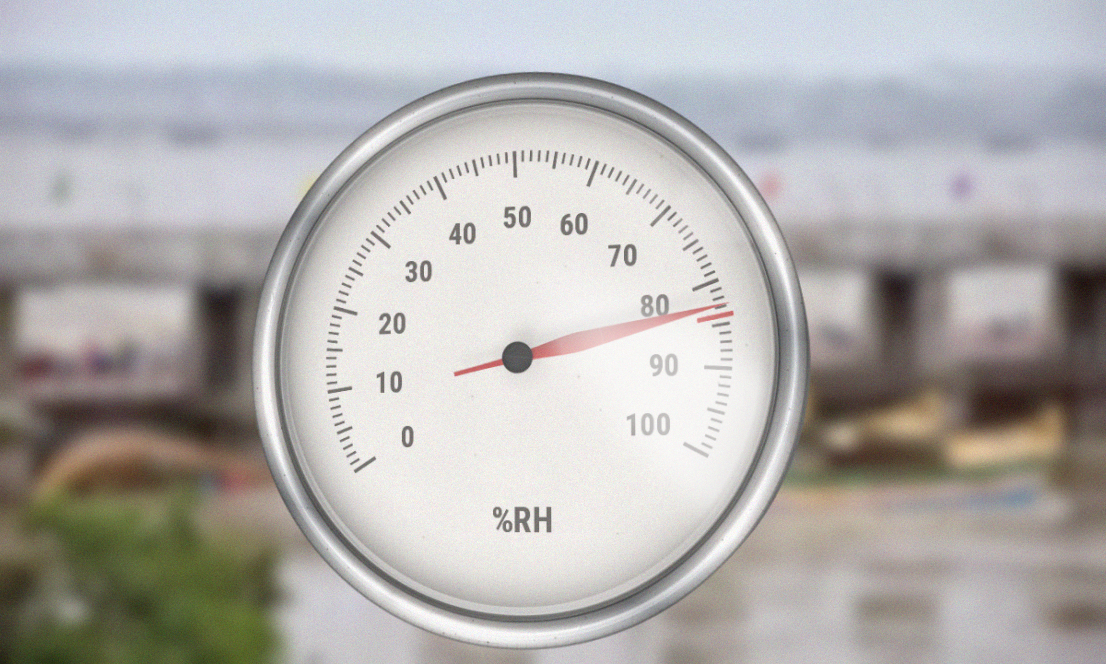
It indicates 83 %
